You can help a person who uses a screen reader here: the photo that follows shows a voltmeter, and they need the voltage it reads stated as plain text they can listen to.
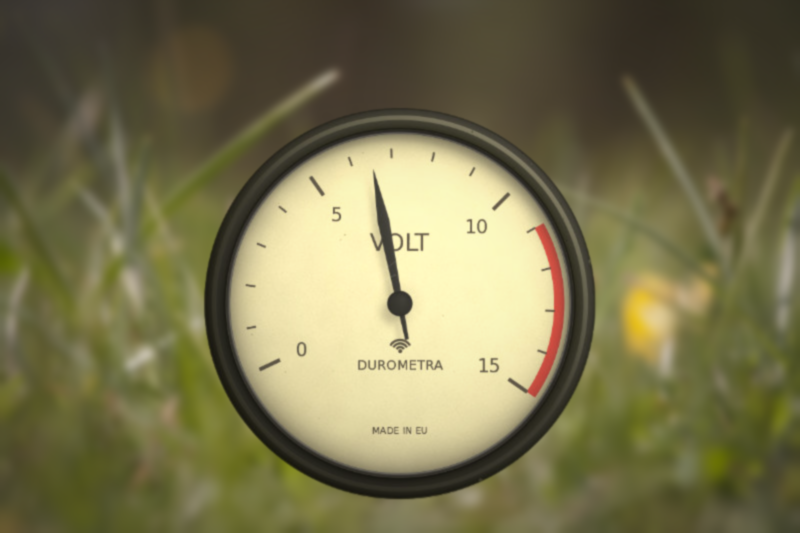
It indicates 6.5 V
